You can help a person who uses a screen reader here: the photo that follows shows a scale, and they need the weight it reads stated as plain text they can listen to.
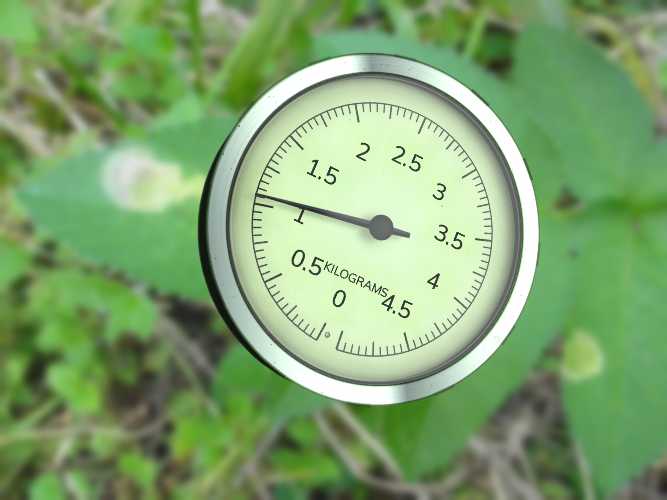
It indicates 1.05 kg
